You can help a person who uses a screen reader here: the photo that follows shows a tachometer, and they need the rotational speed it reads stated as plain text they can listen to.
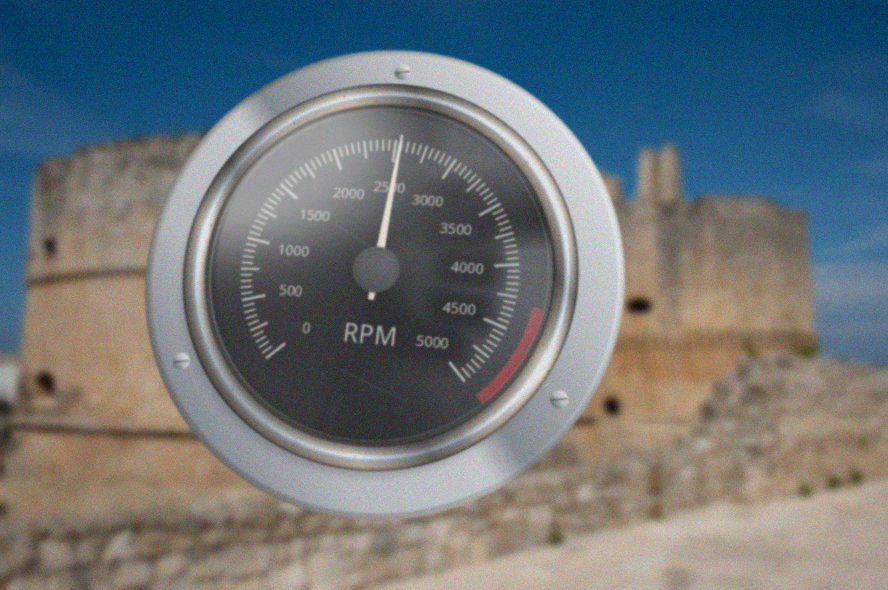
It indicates 2550 rpm
